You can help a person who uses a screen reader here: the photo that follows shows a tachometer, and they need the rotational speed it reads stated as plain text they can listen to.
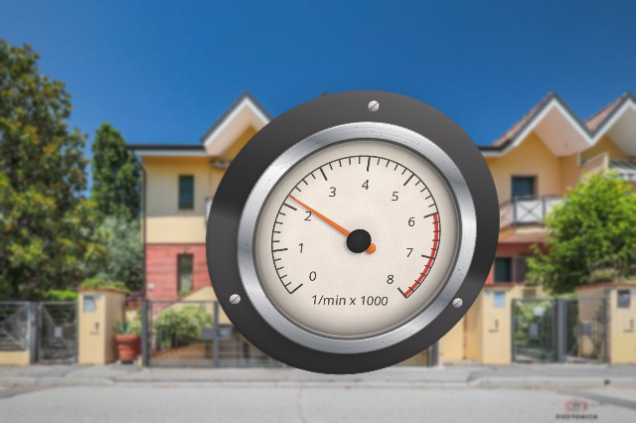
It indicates 2200 rpm
